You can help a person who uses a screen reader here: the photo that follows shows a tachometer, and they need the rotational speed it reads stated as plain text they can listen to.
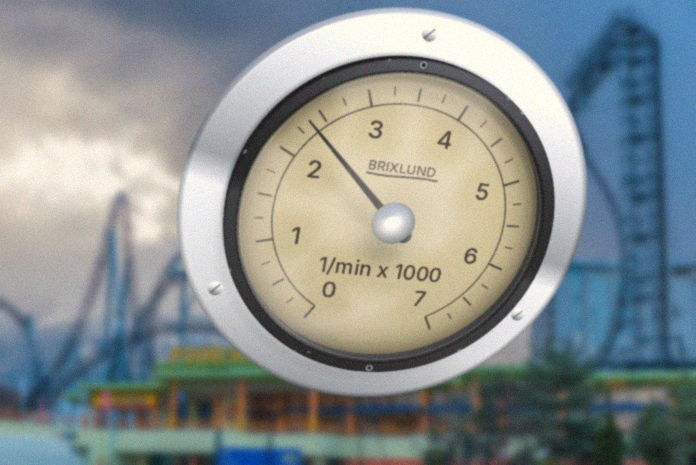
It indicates 2375 rpm
